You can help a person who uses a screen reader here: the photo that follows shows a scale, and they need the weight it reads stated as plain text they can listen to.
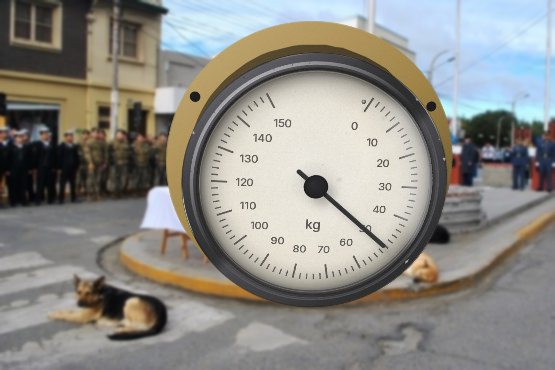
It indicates 50 kg
